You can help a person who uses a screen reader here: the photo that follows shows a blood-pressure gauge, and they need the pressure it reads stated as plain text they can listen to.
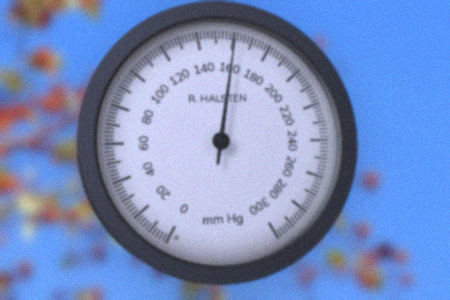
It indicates 160 mmHg
